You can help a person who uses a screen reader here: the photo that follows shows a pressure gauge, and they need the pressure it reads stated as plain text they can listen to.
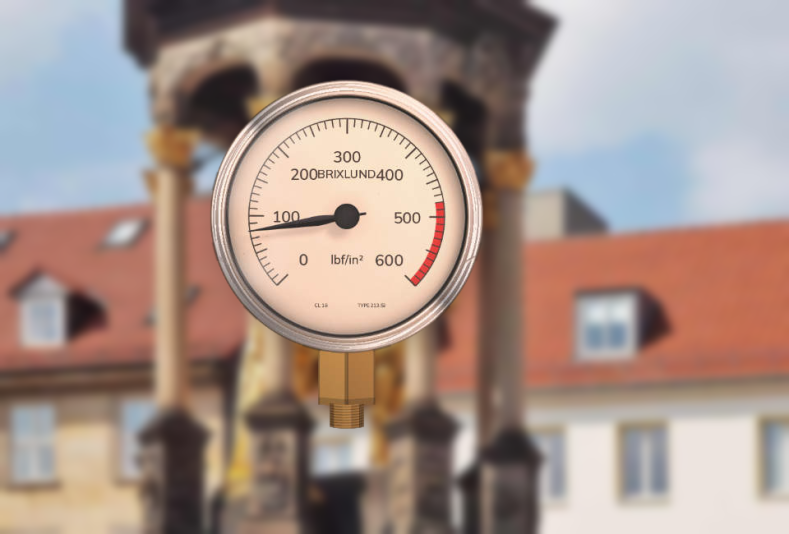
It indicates 80 psi
